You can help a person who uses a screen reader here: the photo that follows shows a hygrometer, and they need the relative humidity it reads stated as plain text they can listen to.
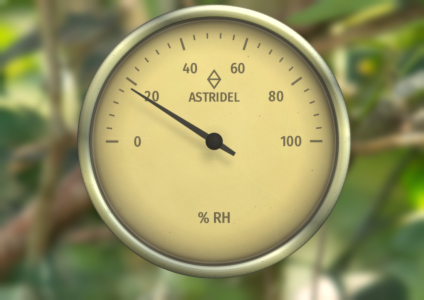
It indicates 18 %
